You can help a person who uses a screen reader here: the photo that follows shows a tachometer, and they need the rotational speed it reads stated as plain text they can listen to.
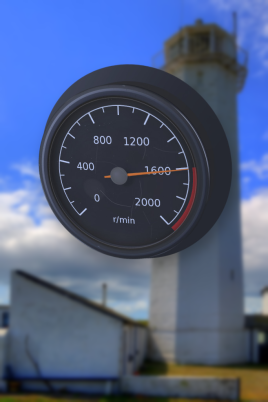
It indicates 1600 rpm
